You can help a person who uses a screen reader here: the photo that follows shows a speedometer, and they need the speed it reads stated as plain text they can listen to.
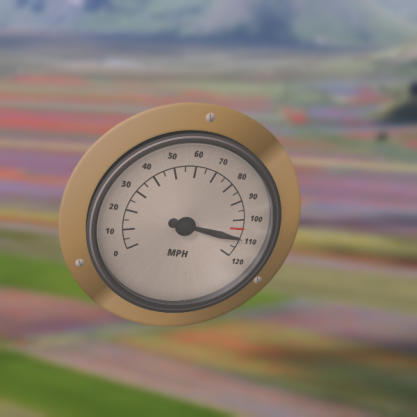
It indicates 110 mph
